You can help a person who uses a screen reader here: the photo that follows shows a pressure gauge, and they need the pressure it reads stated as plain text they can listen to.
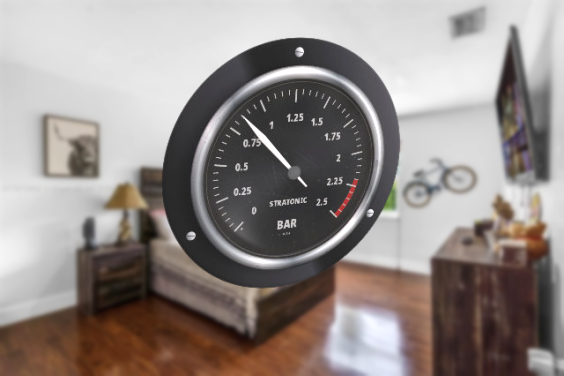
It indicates 0.85 bar
